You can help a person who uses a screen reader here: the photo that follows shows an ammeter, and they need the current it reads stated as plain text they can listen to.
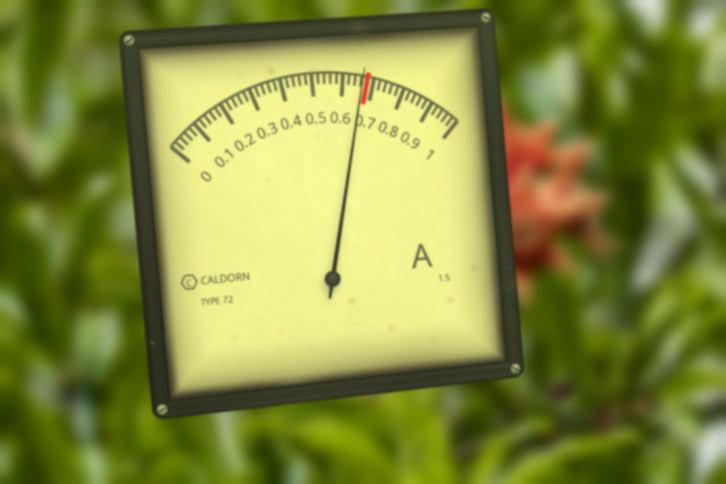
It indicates 0.66 A
